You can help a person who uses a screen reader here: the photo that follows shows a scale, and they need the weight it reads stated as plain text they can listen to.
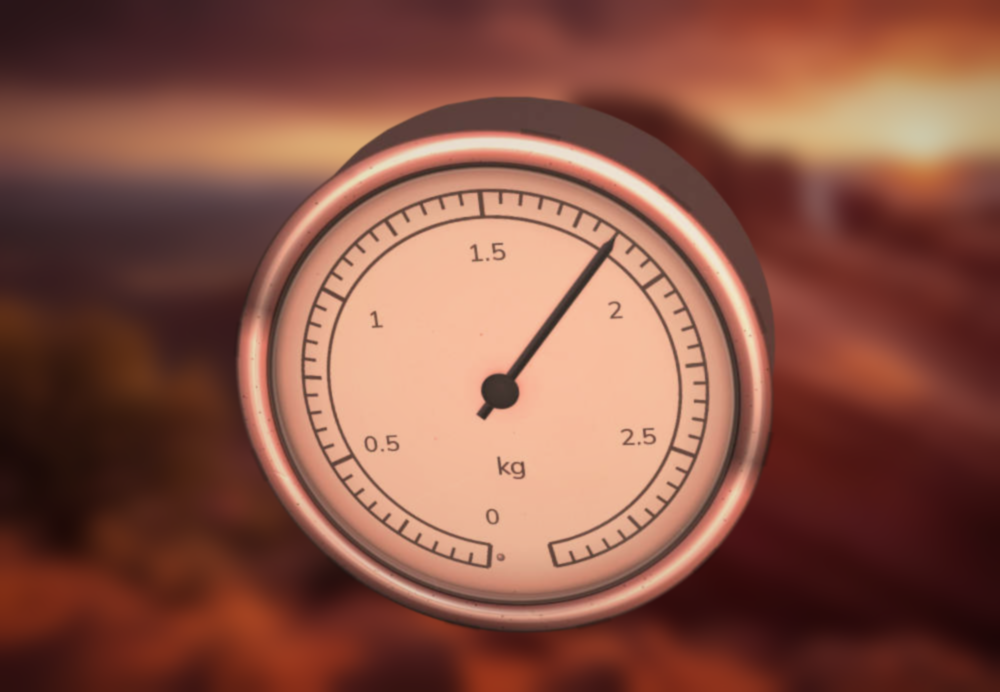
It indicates 1.85 kg
